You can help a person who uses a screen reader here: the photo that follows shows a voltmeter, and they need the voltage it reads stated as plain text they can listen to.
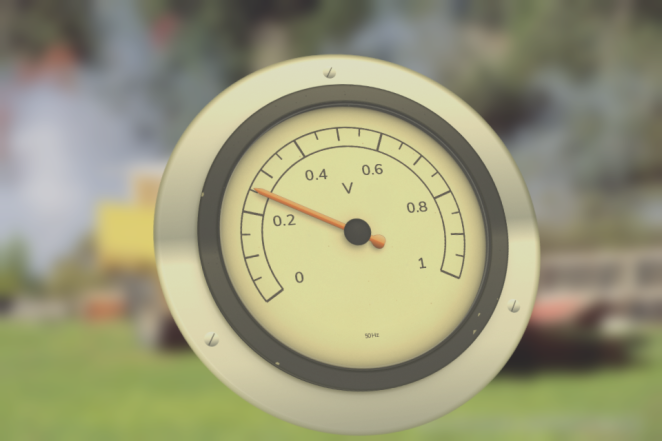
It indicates 0.25 V
